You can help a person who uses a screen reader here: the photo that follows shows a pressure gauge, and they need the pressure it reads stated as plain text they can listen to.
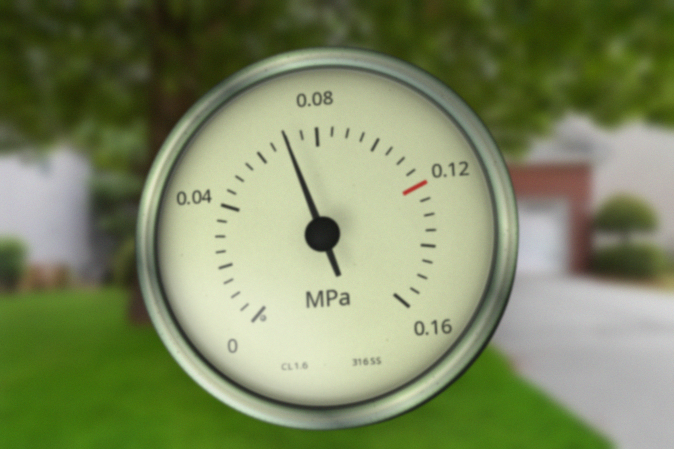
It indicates 0.07 MPa
